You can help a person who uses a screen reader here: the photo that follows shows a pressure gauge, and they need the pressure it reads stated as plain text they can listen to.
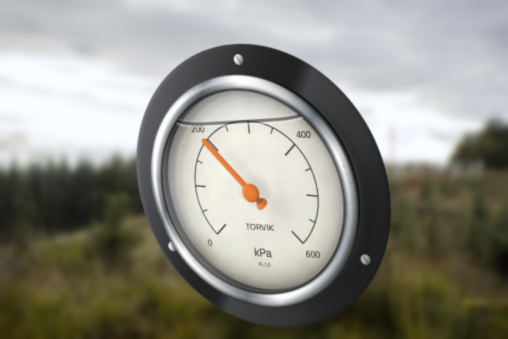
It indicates 200 kPa
